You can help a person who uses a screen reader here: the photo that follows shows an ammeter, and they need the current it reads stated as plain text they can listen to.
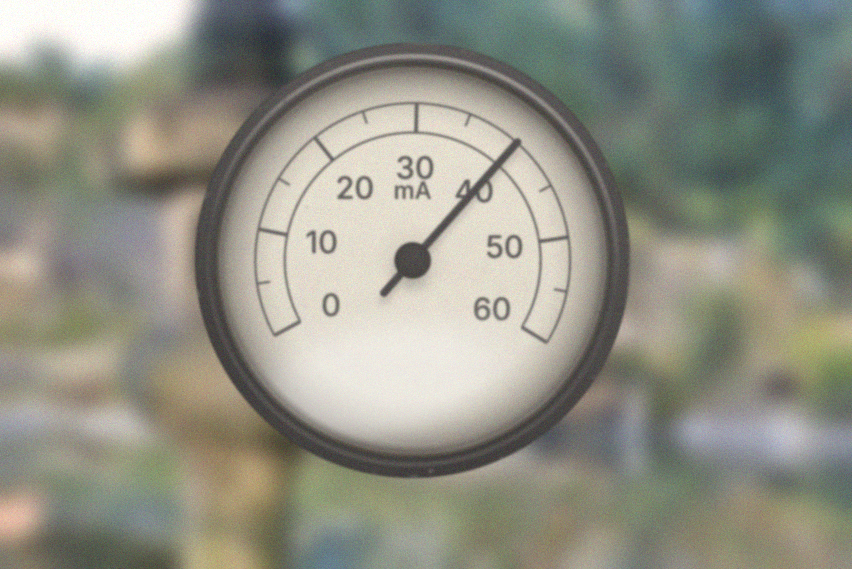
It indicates 40 mA
